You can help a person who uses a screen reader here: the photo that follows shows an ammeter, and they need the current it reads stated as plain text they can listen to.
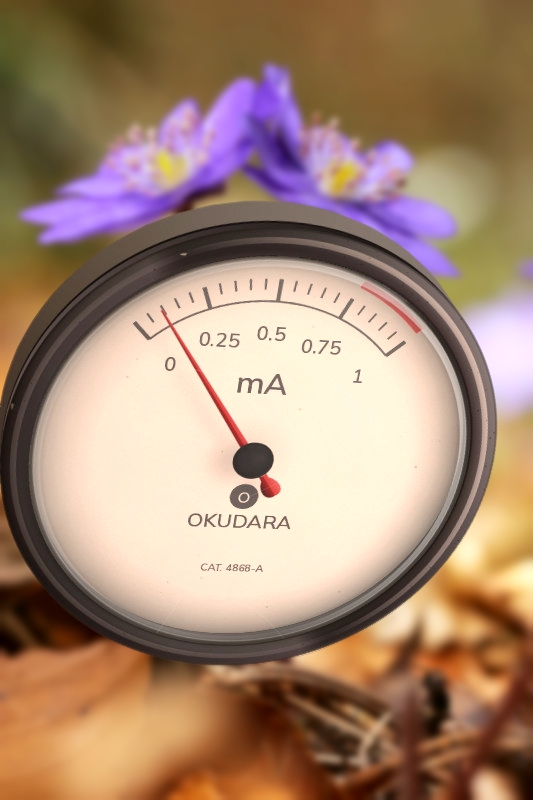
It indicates 0.1 mA
